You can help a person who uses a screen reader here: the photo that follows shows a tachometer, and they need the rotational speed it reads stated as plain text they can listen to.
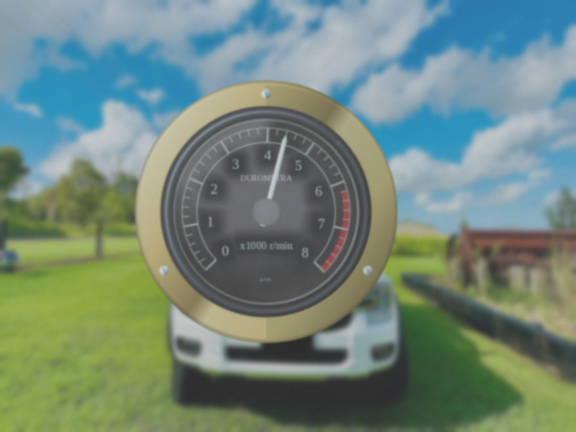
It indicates 4400 rpm
